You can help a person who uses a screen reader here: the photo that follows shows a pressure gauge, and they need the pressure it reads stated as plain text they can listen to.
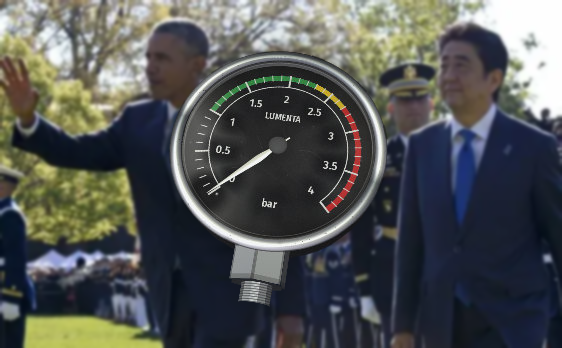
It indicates 0 bar
